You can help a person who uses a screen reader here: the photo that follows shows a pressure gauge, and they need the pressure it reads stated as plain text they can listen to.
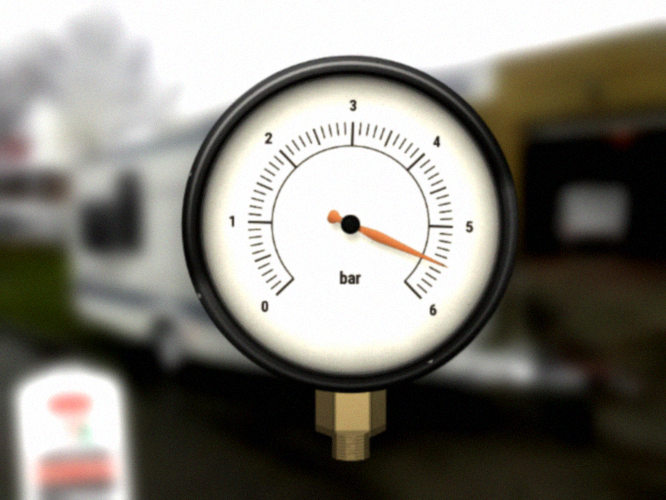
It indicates 5.5 bar
